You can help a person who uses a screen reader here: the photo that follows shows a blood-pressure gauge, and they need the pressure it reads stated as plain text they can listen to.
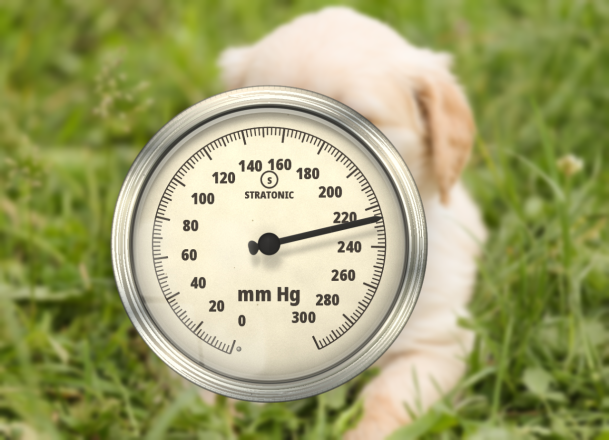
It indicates 226 mmHg
